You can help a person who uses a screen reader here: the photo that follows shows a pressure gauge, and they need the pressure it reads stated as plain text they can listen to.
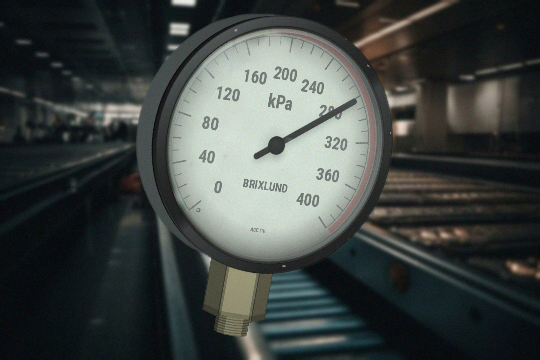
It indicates 280 kPa
